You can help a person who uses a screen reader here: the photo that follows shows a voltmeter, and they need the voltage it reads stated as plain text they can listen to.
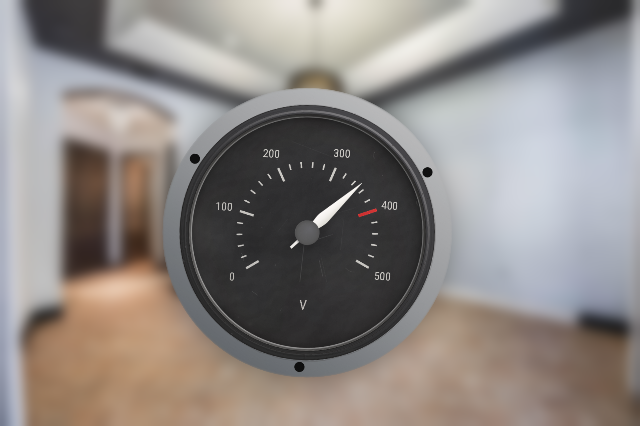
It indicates 350 V
